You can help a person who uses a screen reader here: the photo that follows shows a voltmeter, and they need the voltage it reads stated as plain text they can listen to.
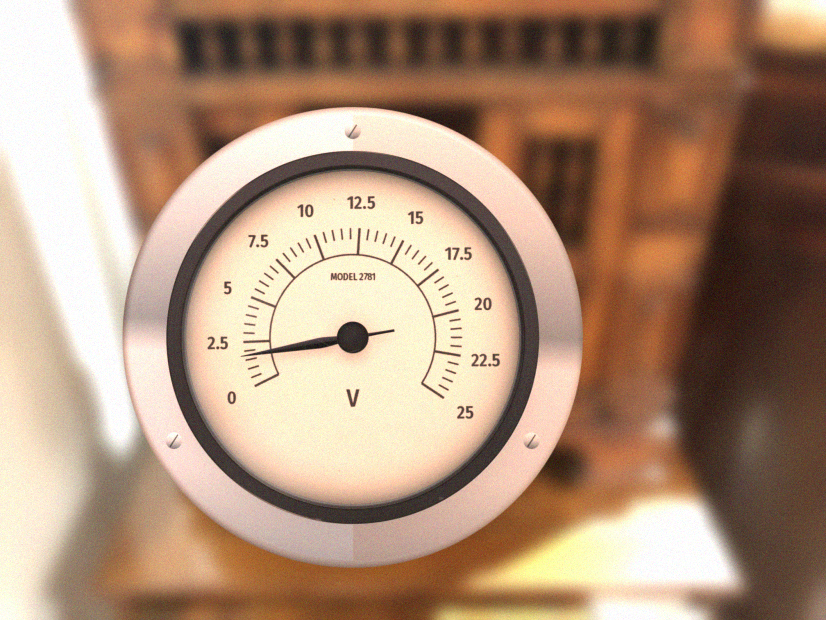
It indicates 1.75 V
